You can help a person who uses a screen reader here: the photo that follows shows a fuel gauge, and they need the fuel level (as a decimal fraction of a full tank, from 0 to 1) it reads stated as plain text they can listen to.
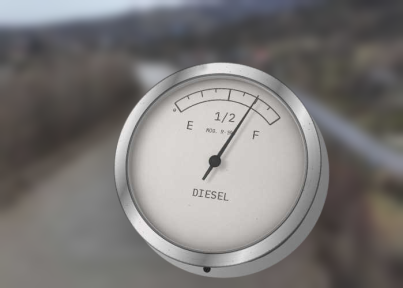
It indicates 0.75
